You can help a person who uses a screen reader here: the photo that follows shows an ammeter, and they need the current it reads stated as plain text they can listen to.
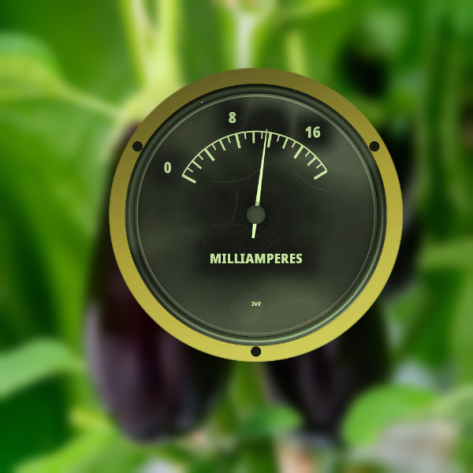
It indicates 11.5 mA
